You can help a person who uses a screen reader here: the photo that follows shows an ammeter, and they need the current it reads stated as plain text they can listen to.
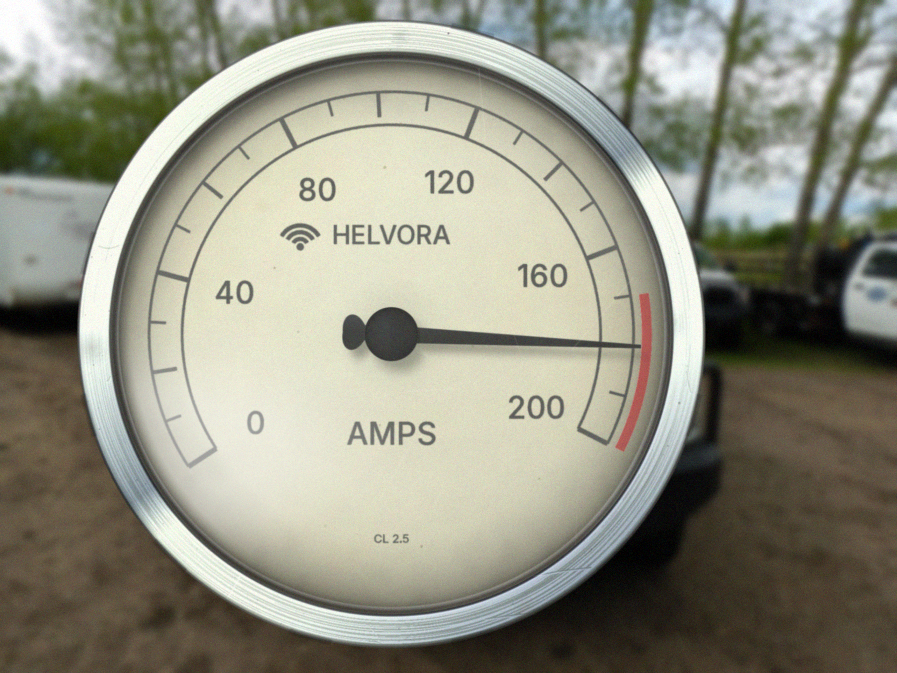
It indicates 180 A
